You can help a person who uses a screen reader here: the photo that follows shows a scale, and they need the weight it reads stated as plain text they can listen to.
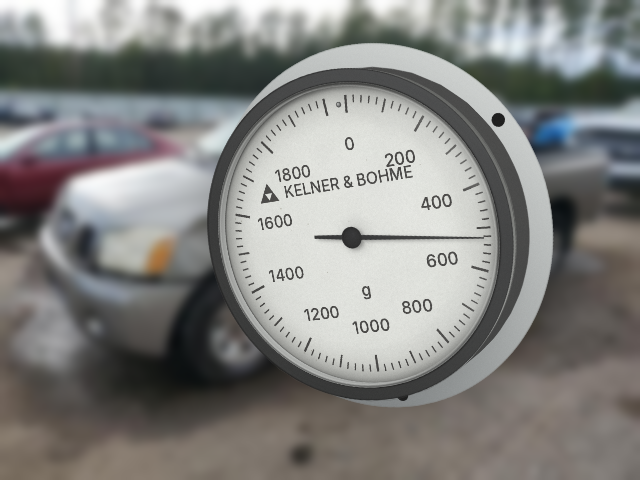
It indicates 520 g
